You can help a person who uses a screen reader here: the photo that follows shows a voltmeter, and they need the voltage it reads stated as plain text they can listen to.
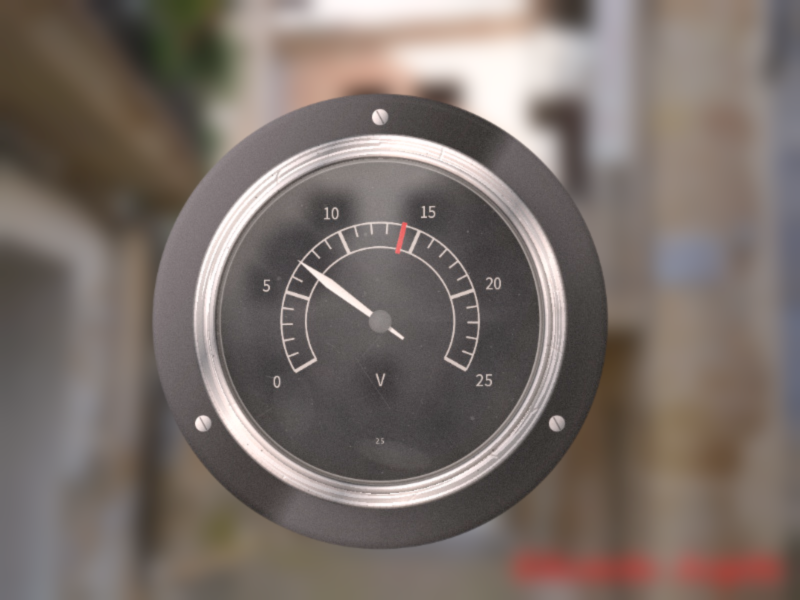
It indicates 7 V
